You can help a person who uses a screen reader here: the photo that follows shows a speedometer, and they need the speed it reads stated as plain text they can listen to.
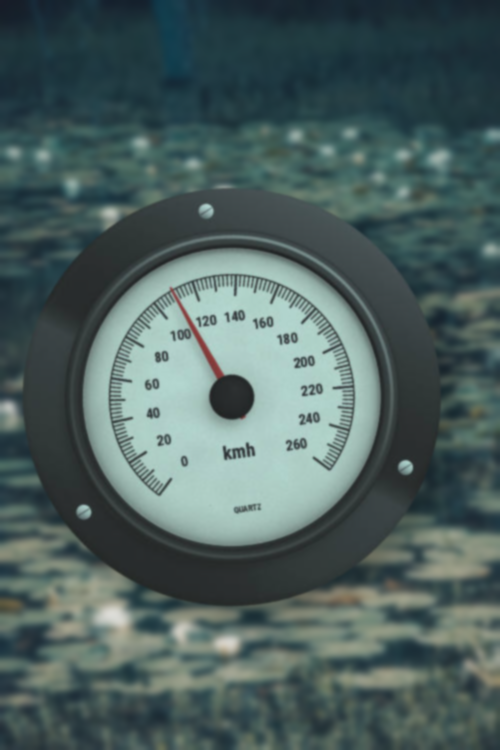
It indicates 110 km/h
